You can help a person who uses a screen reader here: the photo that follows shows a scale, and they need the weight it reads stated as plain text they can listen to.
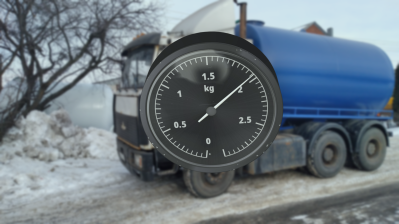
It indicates 1.95 kg
